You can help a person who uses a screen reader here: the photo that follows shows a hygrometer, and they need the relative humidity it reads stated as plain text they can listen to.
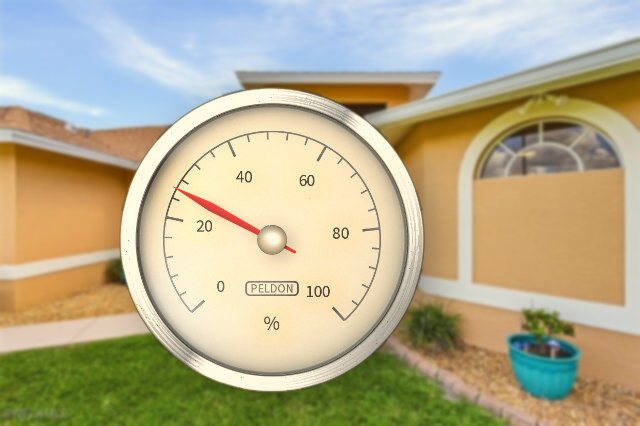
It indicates 26 %
